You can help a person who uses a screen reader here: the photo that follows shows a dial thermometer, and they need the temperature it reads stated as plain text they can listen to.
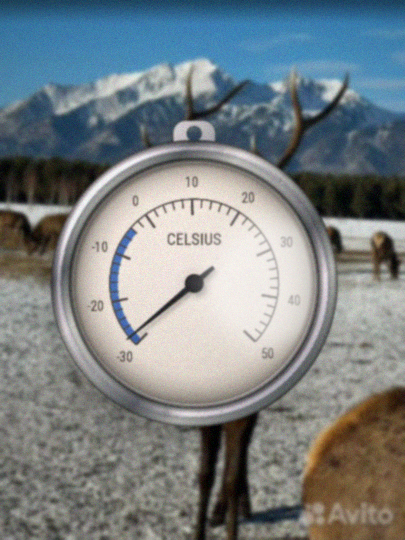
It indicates -28 °C
